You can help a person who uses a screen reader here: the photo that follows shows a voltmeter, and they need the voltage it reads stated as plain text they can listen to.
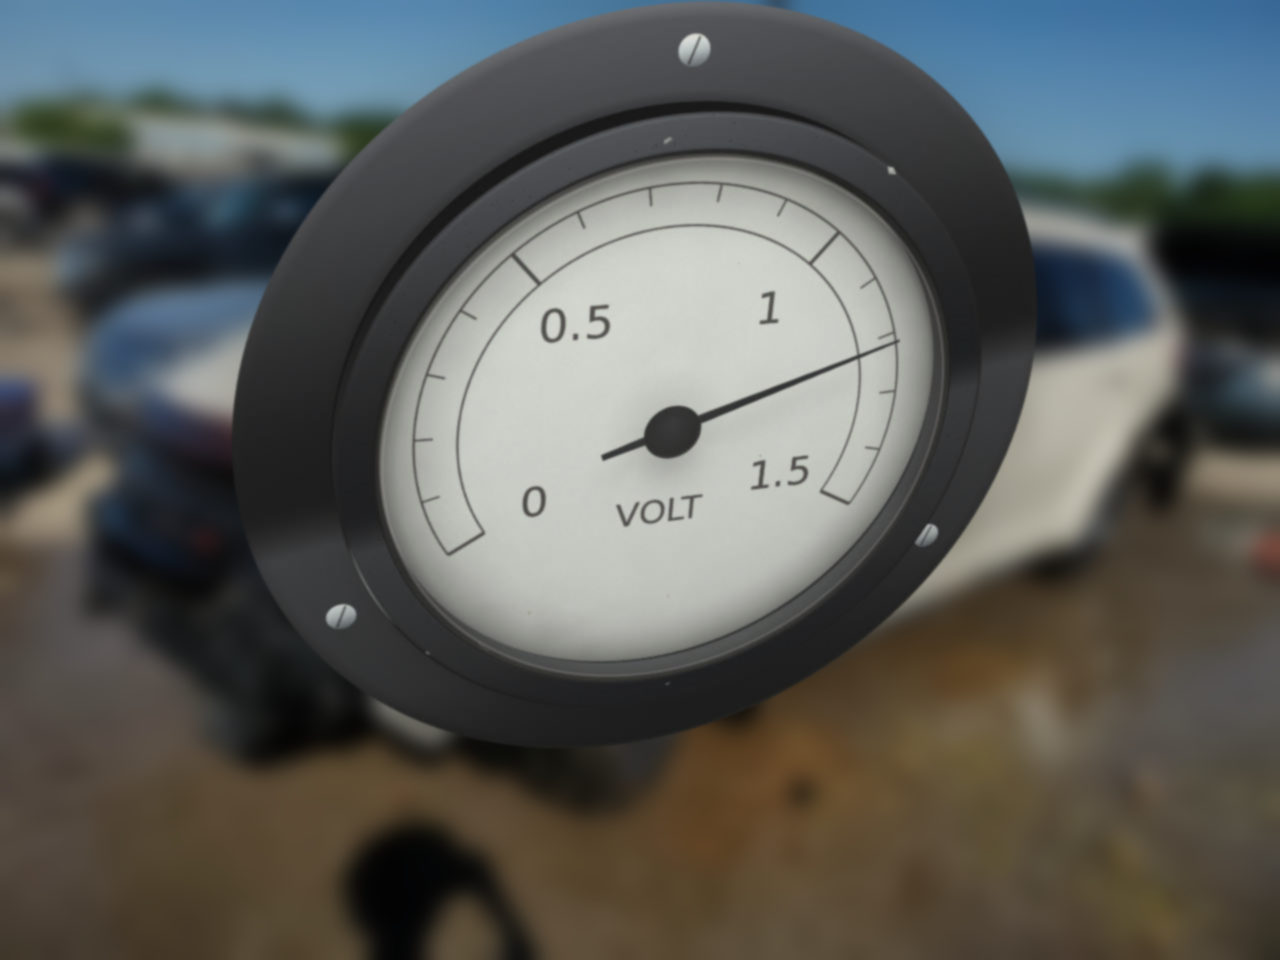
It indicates 1.2 V
